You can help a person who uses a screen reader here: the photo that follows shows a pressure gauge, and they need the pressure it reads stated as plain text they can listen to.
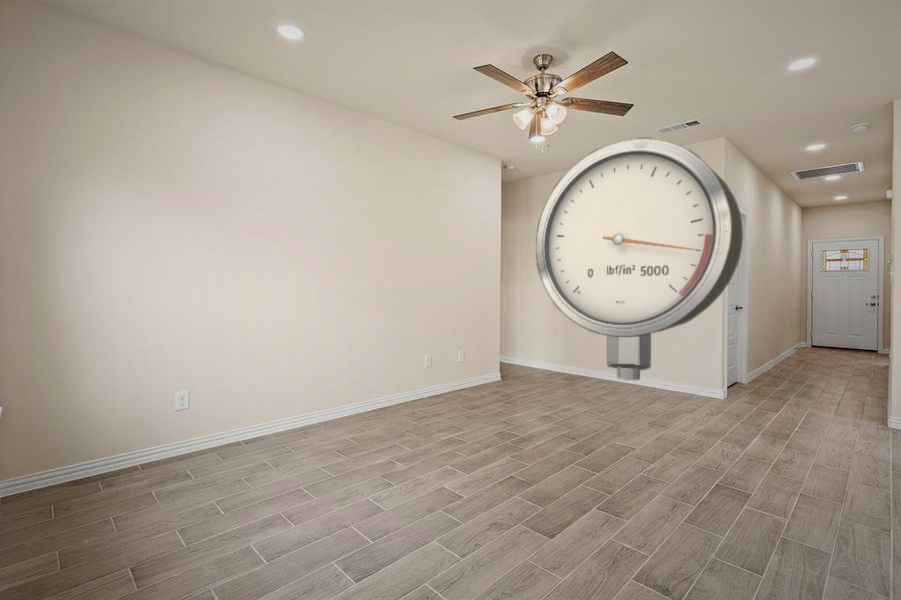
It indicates 4400 psi
